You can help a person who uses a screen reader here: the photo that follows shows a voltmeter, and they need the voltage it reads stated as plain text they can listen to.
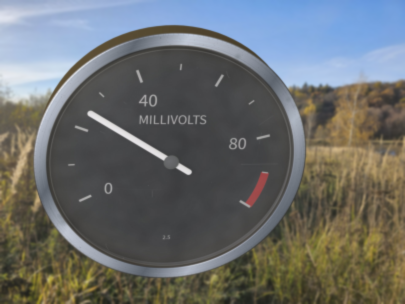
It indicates 25 mV
